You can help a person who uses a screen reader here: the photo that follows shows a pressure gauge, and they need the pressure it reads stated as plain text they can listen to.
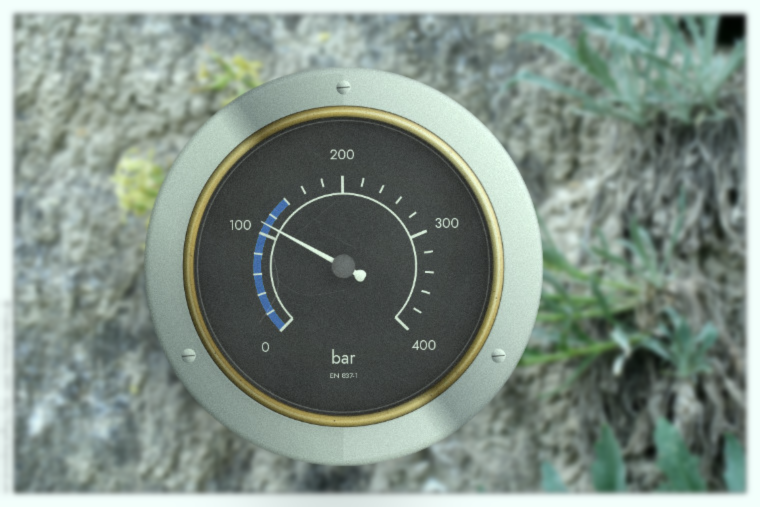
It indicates 110 bar
